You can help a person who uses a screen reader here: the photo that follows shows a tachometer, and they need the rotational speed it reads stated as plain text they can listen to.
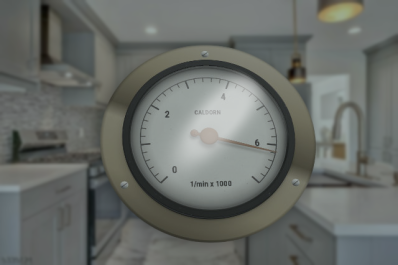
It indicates 6200 rpm
